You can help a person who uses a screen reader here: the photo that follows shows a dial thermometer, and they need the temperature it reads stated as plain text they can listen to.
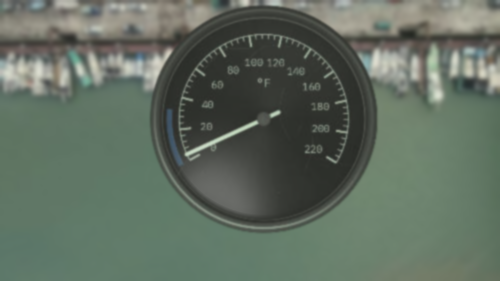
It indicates 4 °F
